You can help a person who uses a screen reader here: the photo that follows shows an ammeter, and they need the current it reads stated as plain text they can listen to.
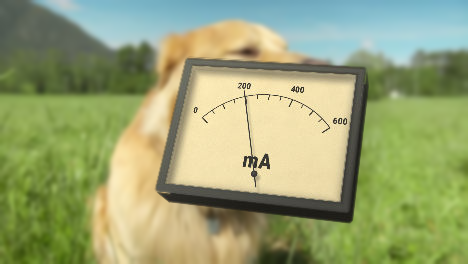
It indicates 200 mA
